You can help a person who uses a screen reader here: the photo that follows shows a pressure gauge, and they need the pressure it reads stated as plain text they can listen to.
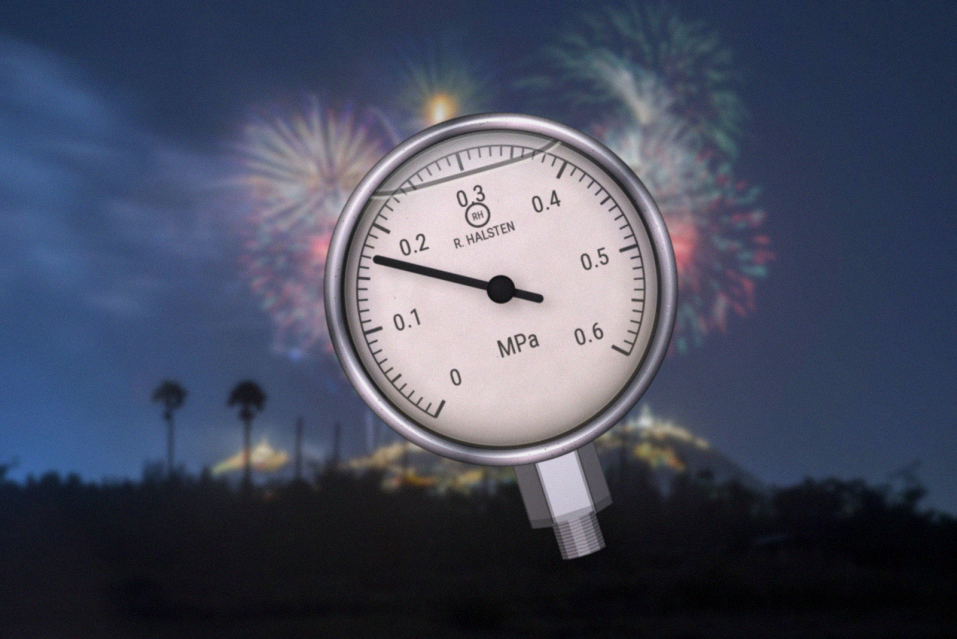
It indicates 0.17 MPa
